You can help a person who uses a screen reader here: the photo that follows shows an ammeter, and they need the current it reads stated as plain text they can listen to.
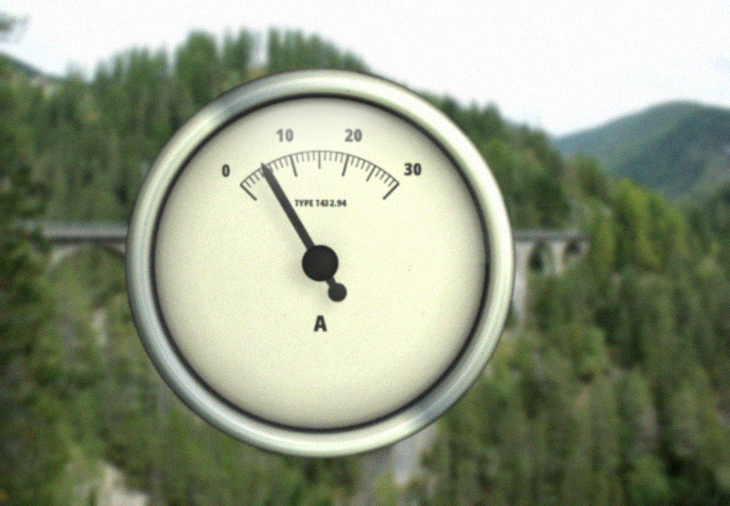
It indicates 5 A
